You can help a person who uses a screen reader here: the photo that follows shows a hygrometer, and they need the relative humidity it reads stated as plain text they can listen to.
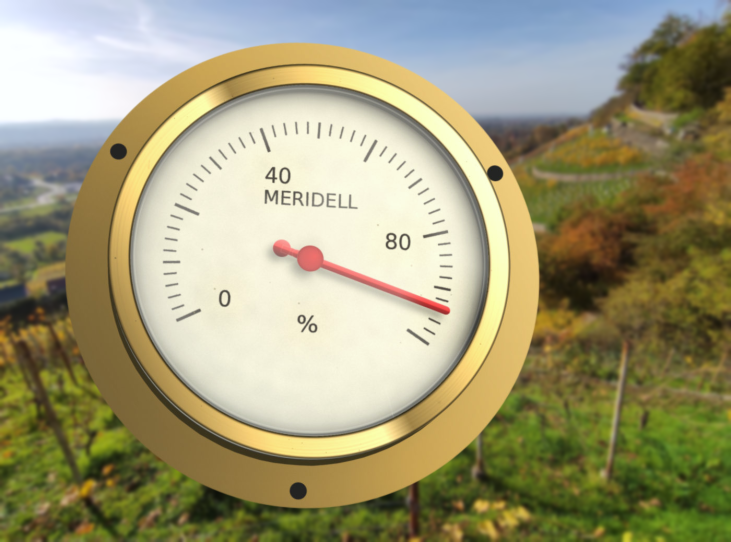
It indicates 94 %
